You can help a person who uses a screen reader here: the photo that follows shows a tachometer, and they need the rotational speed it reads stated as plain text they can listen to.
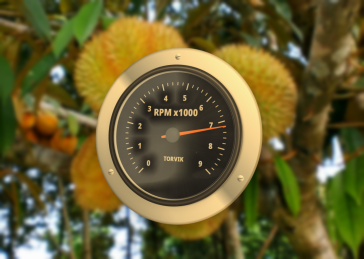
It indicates 7200 rpm
